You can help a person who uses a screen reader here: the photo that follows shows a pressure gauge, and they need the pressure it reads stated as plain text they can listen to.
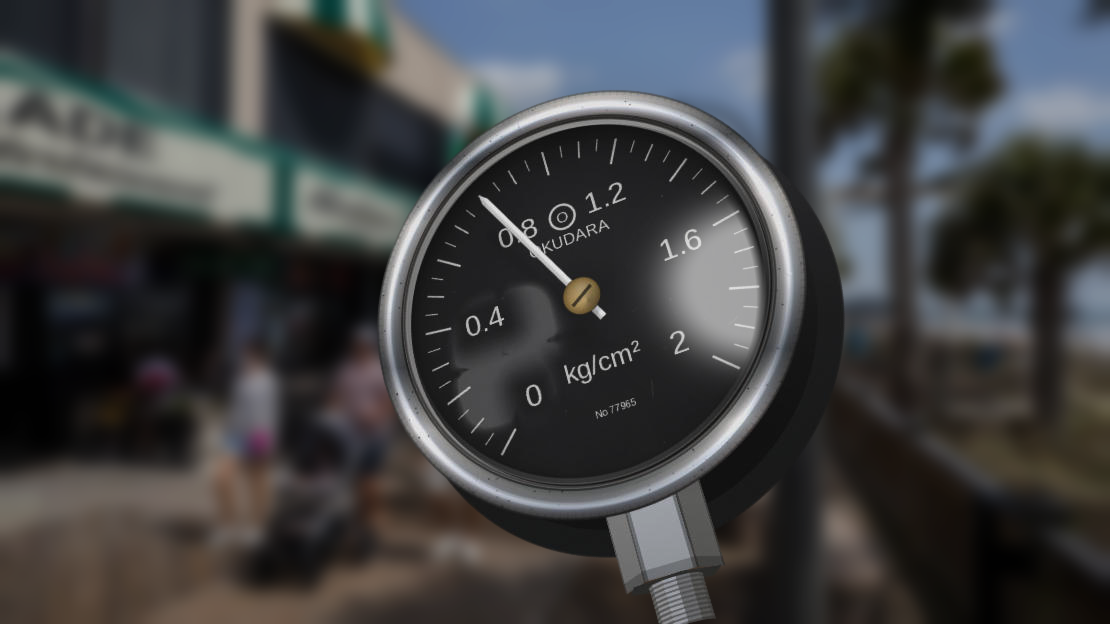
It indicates 0.8 kg/cm²
